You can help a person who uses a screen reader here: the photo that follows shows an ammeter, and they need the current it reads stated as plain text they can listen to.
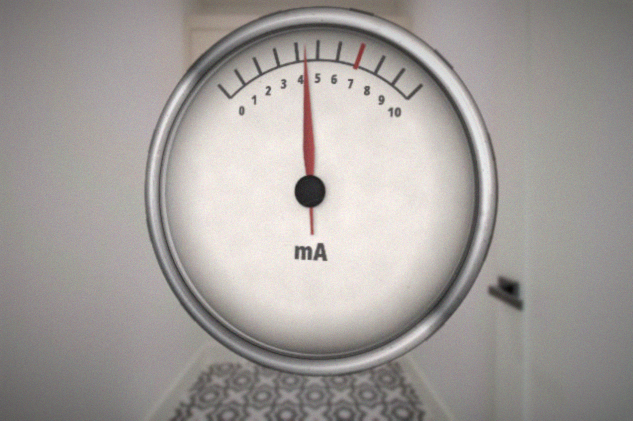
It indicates 4.5 mA
